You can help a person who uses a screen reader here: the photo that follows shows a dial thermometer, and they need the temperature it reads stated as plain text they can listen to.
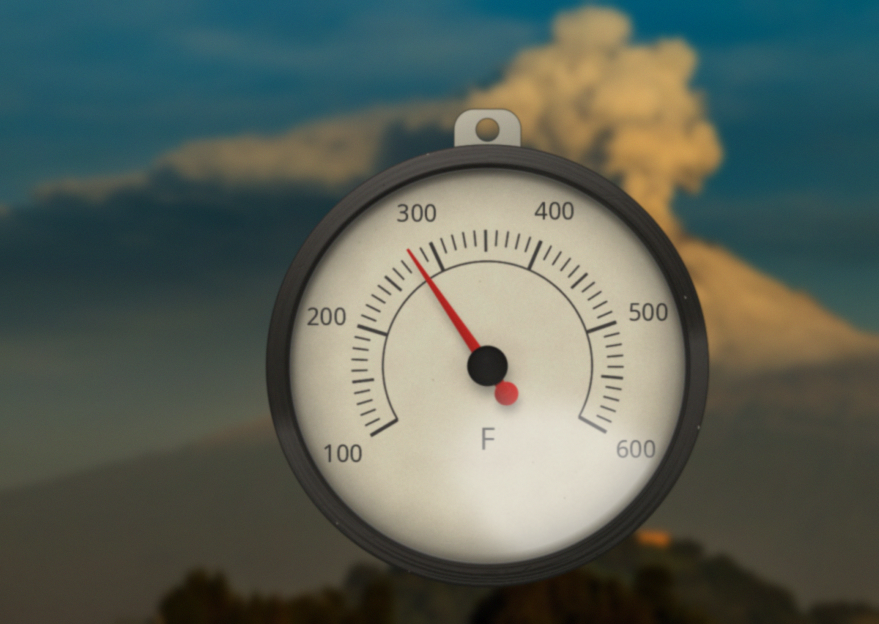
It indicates 280 °F
